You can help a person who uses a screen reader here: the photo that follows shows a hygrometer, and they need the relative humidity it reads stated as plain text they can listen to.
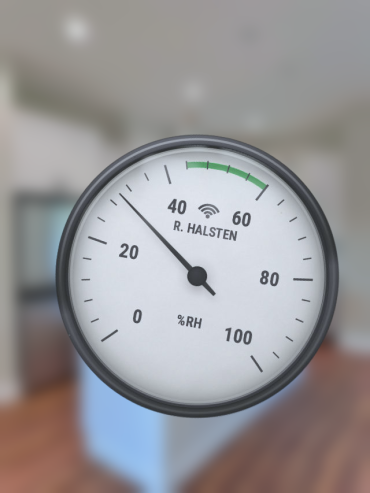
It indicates 30 %
